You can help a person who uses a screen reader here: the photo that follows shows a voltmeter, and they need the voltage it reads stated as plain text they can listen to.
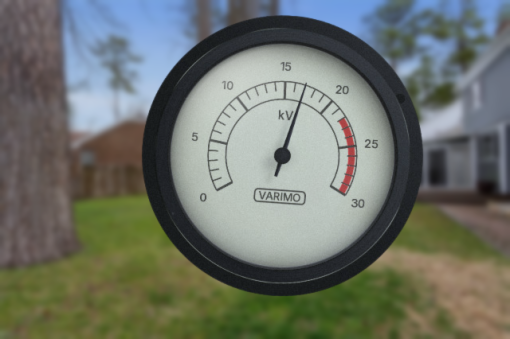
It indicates 17 kV
